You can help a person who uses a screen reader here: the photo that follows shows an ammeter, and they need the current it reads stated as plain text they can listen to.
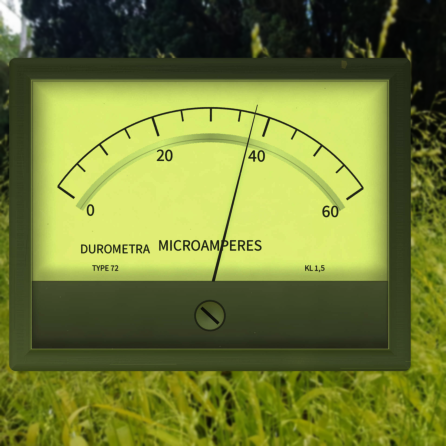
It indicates 37.5 µA
